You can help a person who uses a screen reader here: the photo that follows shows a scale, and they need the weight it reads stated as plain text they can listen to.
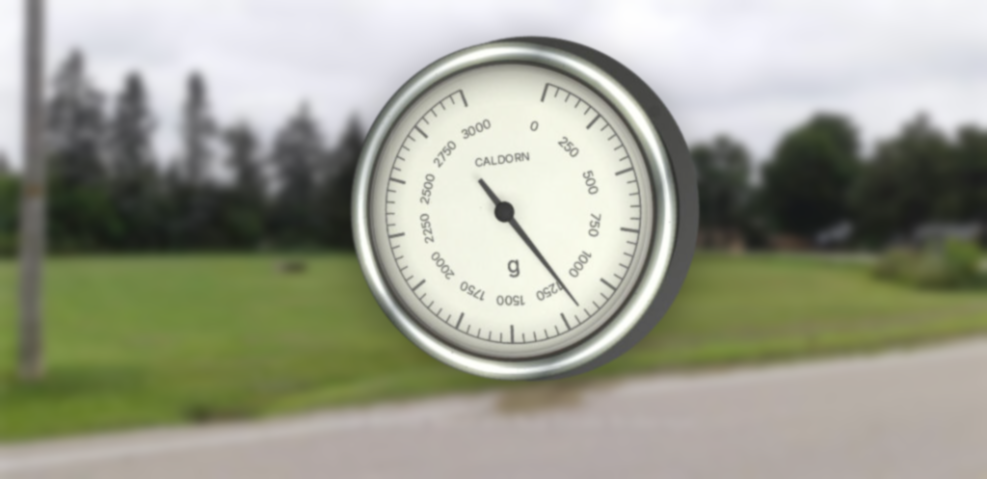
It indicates 1150 g
